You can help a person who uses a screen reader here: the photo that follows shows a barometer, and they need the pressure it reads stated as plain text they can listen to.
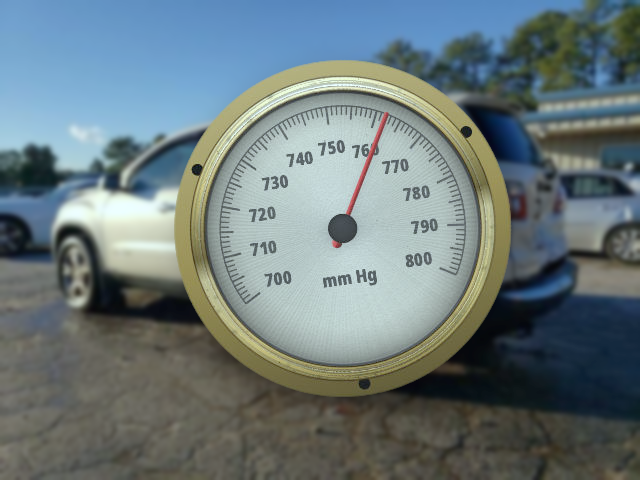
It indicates 762 mmHg
